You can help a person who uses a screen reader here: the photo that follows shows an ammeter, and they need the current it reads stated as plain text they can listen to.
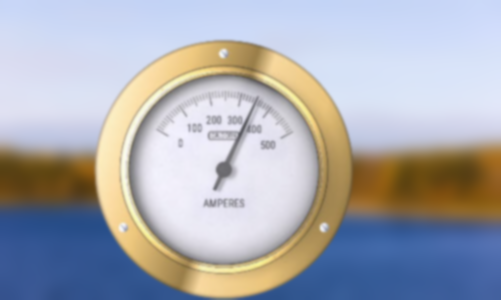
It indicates 350 A
